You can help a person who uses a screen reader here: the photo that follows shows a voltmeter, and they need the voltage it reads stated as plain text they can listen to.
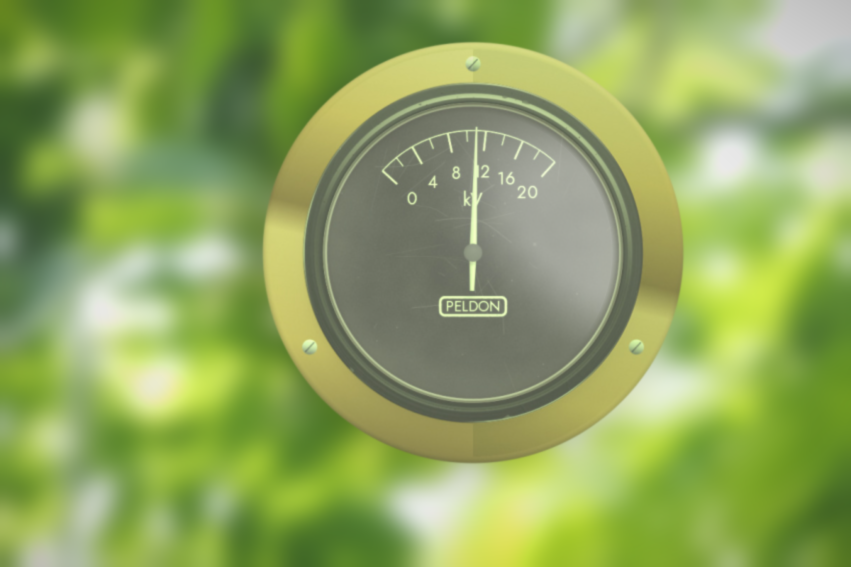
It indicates 11 kV
